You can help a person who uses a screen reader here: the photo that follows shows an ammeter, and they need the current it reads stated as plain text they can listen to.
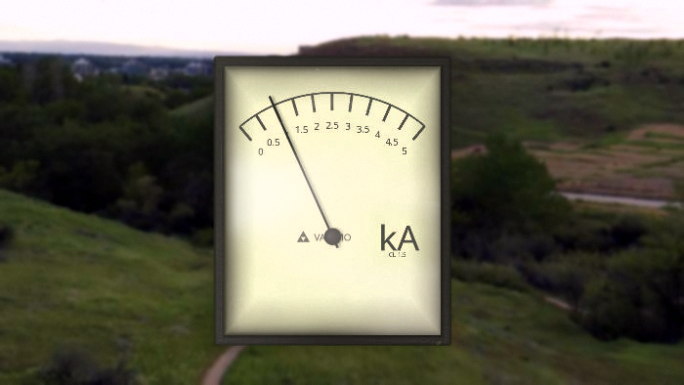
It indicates 1 kA
